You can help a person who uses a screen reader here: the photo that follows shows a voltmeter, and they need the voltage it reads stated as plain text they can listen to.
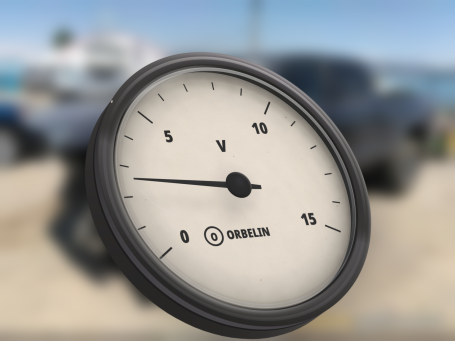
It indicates 2.5 V
